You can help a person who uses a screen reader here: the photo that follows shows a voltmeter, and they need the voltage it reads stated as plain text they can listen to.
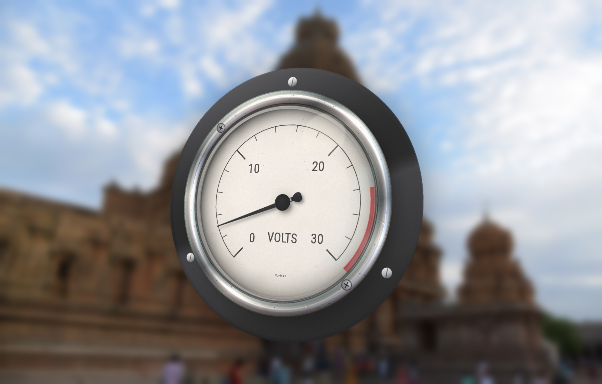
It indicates 3 V
